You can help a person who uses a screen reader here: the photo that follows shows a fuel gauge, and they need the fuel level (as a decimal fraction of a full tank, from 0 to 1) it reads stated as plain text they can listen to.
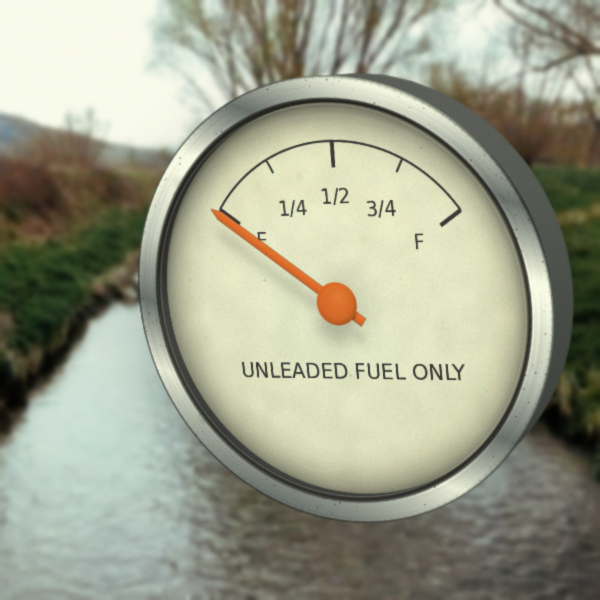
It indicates 0
